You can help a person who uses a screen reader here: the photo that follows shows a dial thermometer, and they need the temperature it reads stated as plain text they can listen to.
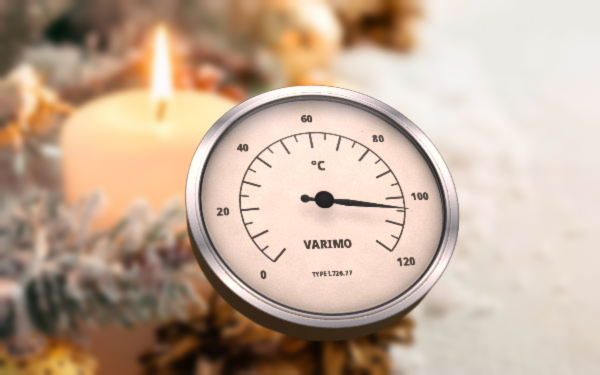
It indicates 105 °C
